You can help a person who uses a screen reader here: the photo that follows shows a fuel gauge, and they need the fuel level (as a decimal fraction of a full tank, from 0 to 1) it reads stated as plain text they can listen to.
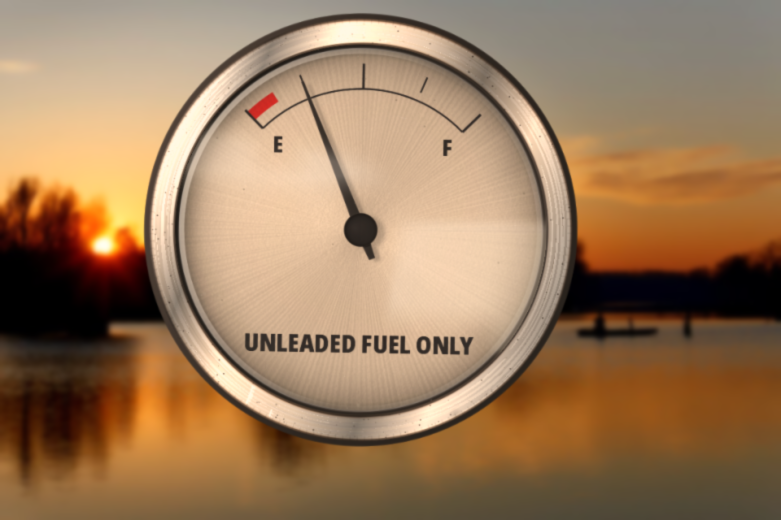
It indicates 0.25
